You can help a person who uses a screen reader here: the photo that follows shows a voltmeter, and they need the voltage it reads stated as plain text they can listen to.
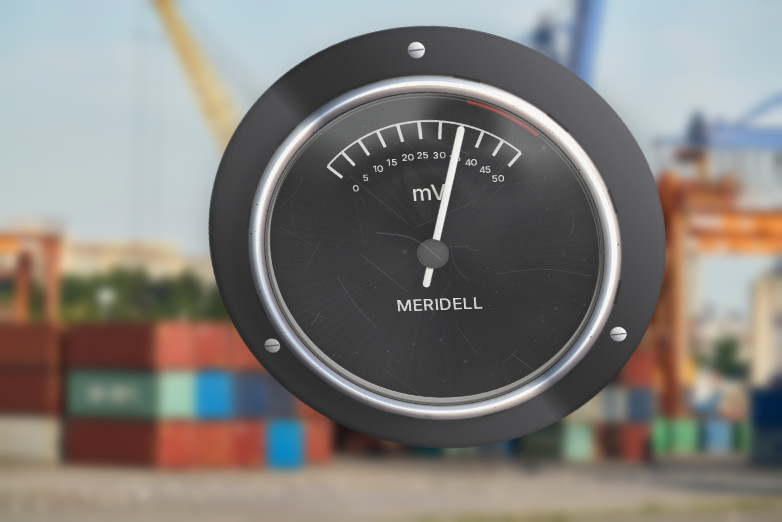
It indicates 35 mV
